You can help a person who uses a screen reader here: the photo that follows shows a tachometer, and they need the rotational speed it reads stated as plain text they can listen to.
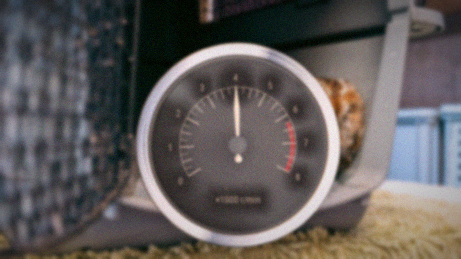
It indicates 4000 rpm
